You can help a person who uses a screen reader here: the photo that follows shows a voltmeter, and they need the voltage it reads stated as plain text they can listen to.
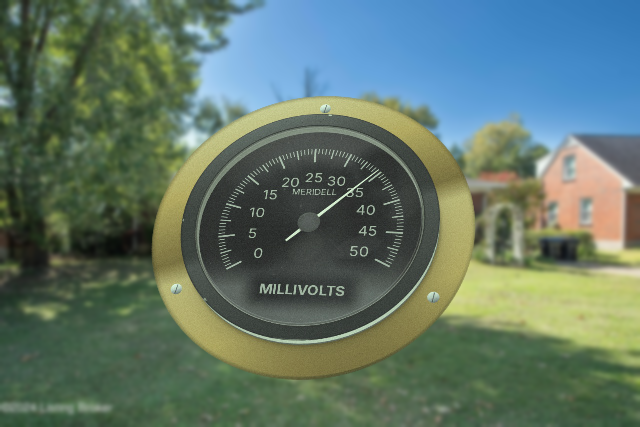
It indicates 35 mV
